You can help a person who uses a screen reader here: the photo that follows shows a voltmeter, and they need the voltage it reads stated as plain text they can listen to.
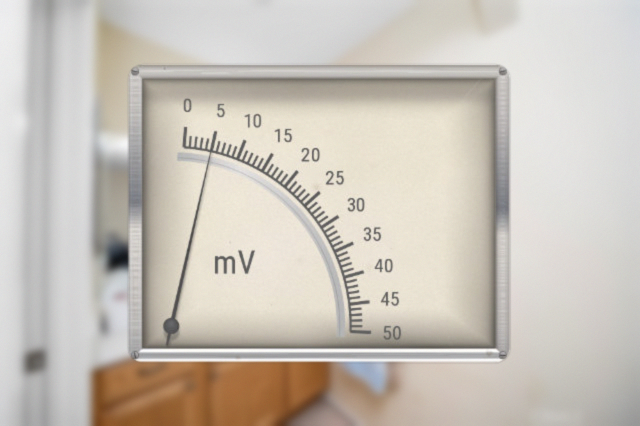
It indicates 5 mV
